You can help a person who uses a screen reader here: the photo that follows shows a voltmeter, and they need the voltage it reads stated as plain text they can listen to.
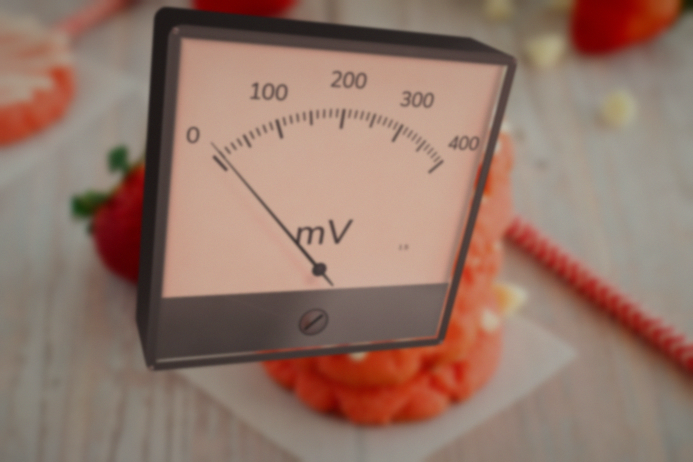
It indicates 10 mV
